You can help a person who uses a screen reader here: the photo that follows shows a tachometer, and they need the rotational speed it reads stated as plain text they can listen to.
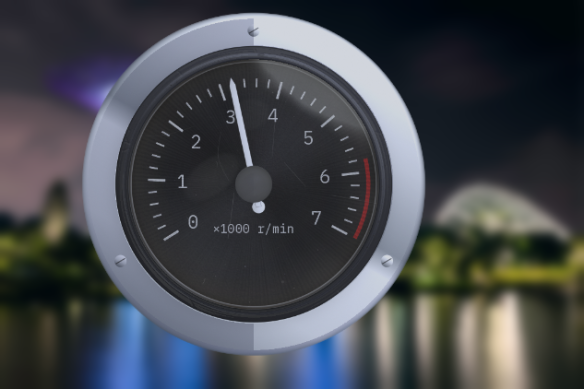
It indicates 3200 rpm
